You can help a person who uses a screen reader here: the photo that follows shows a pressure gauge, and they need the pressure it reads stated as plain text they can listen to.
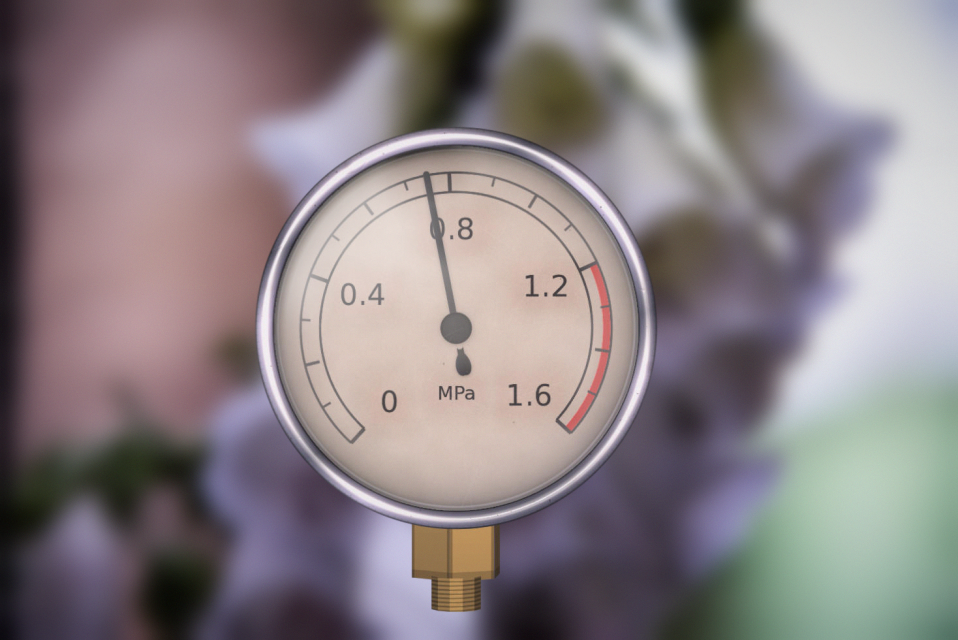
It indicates 0.75 MPa
